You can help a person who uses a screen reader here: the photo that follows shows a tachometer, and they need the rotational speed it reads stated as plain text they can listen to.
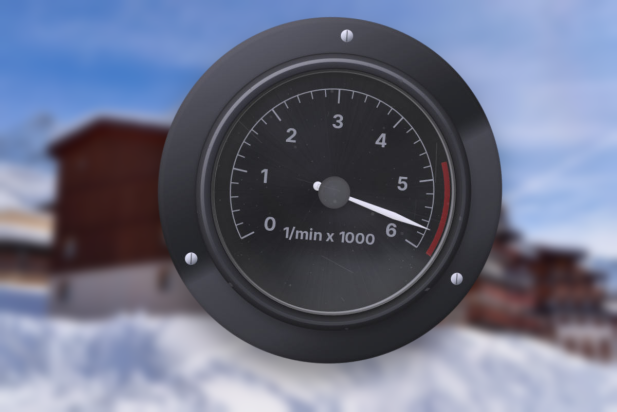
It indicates 5700 rpm
